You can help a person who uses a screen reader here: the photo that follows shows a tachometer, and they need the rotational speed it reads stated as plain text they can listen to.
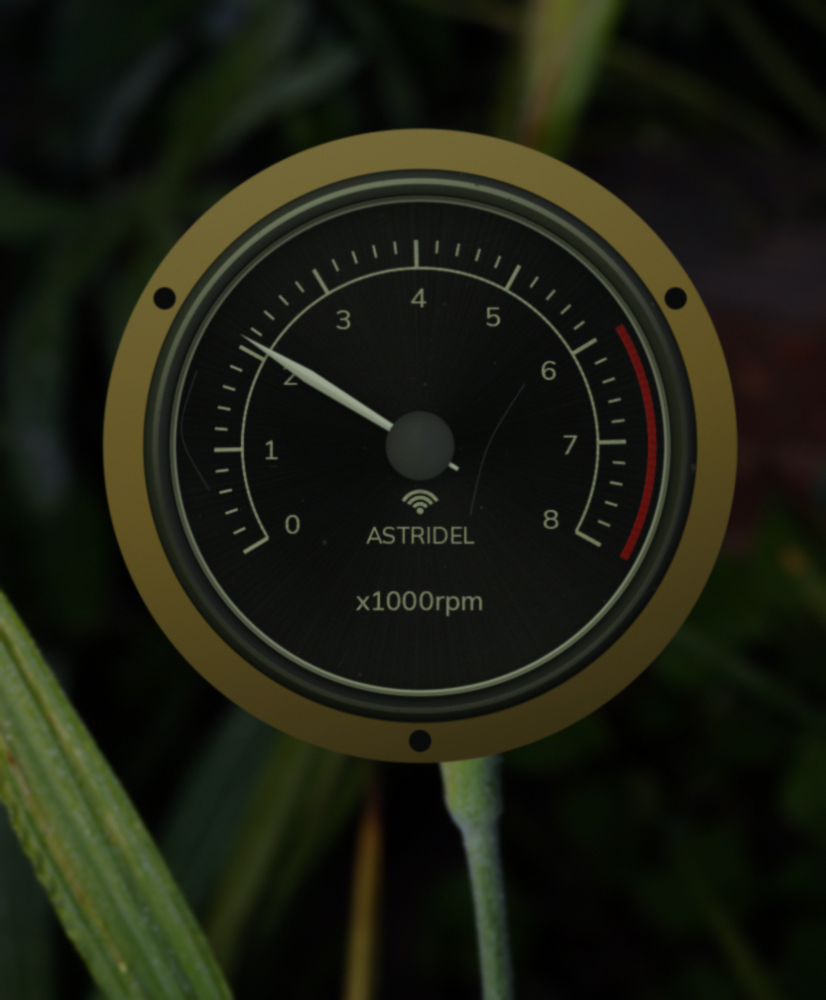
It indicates 2100 rpm
